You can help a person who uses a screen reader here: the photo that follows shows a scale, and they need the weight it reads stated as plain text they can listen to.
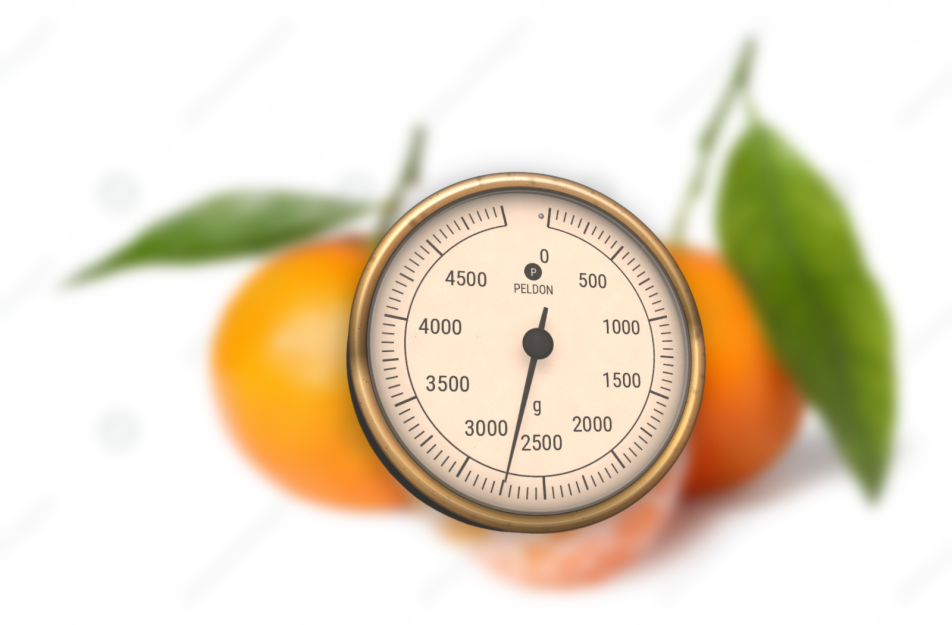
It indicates 2750 g
